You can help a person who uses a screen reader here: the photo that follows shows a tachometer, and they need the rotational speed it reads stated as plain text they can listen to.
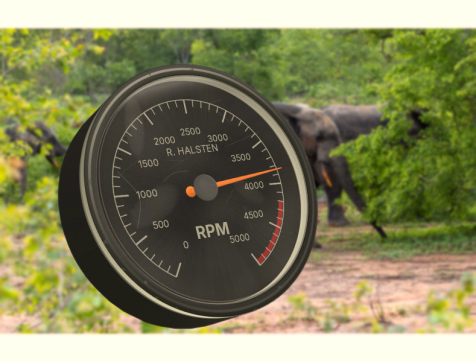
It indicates 3850 rpm
